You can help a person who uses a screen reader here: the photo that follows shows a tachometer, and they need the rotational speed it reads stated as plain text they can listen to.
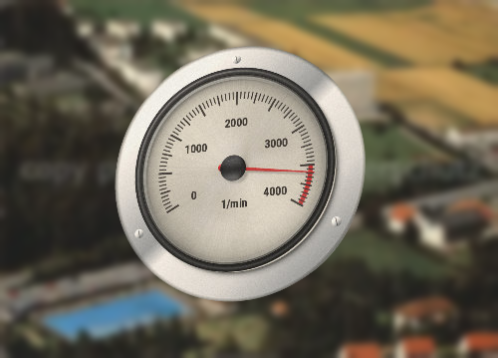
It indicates 3600 rpm
